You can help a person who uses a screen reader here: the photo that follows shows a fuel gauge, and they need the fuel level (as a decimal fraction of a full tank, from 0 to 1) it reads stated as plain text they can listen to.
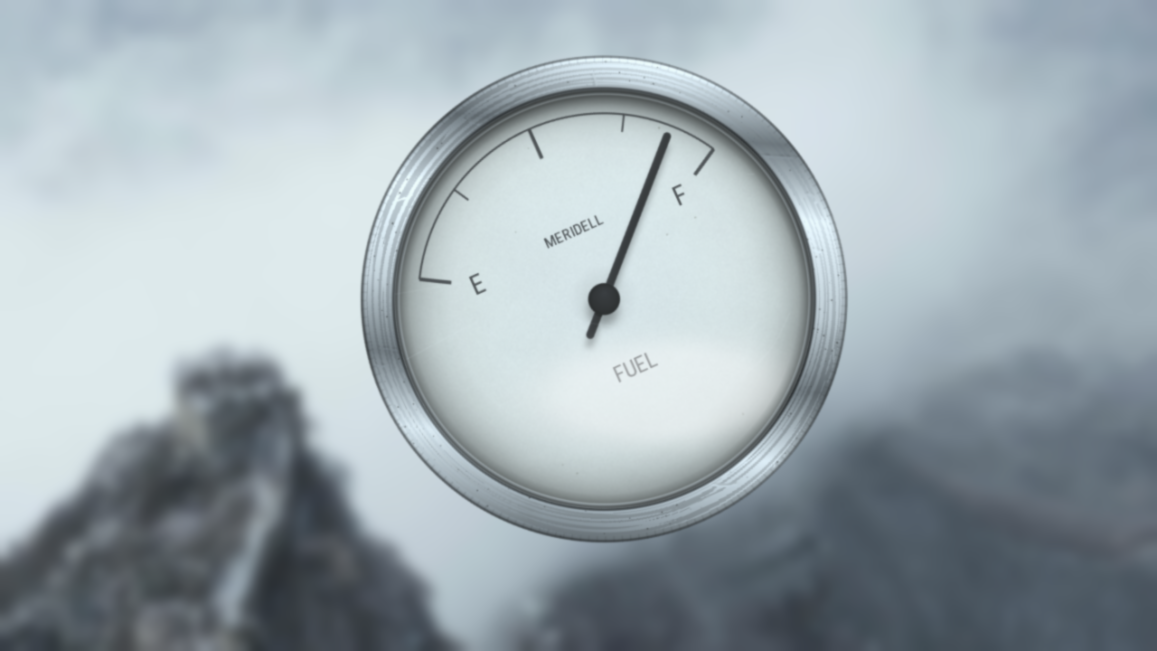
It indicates 0.875
